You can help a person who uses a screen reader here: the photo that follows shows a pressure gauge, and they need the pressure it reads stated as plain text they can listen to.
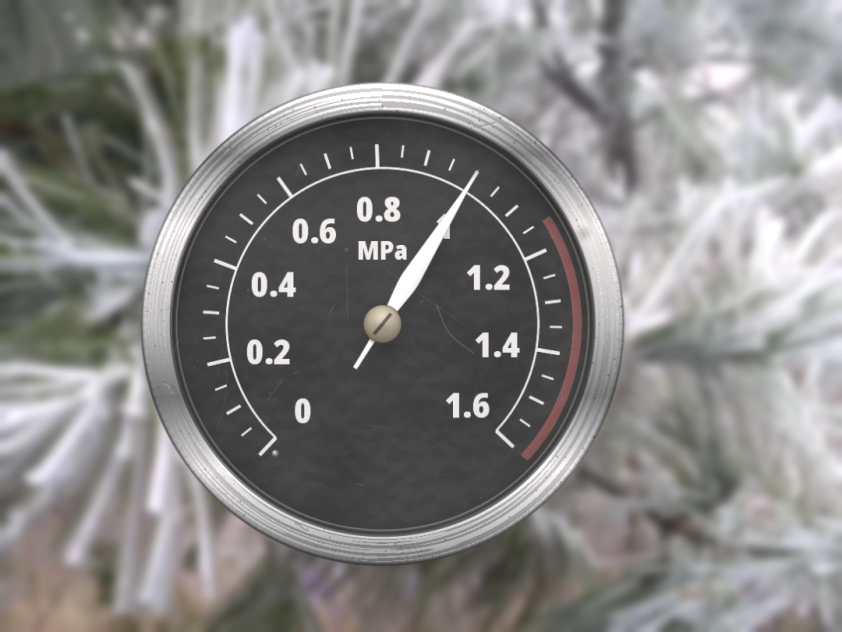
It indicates 1 MPa
